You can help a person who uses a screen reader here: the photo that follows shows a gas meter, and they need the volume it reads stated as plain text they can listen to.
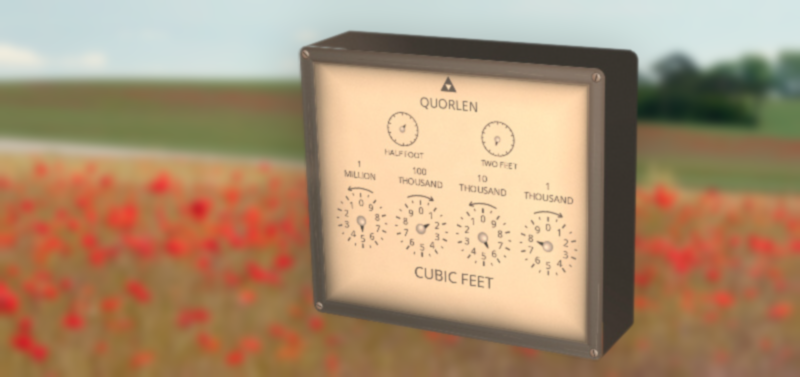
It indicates 515800 ft³
